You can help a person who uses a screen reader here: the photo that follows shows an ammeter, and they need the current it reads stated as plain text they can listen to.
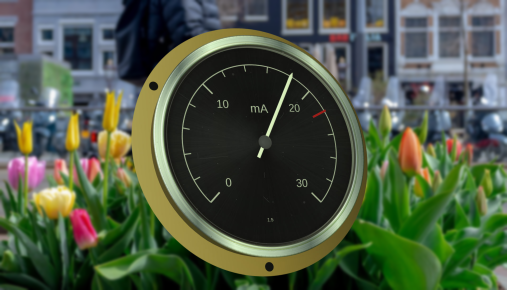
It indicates 18 mA
